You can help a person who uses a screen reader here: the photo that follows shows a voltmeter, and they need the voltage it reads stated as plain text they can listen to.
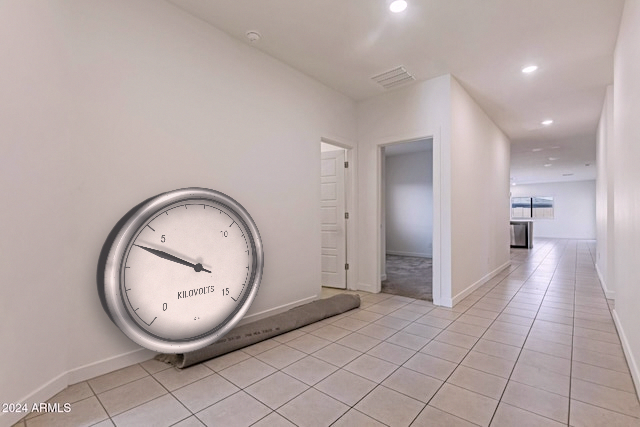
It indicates 4 kV
